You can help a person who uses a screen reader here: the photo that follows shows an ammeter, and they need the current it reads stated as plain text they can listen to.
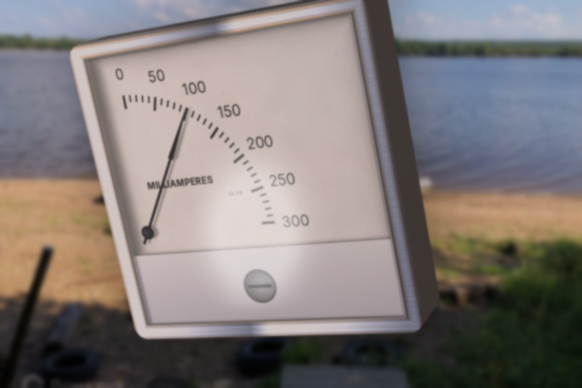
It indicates 100 mA
